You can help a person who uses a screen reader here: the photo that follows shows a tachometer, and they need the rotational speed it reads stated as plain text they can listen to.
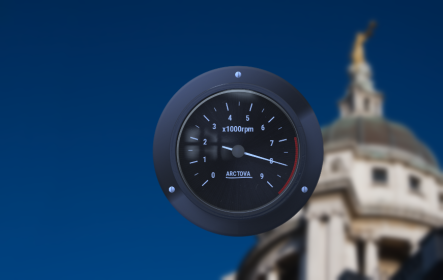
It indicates 8000 rpm
